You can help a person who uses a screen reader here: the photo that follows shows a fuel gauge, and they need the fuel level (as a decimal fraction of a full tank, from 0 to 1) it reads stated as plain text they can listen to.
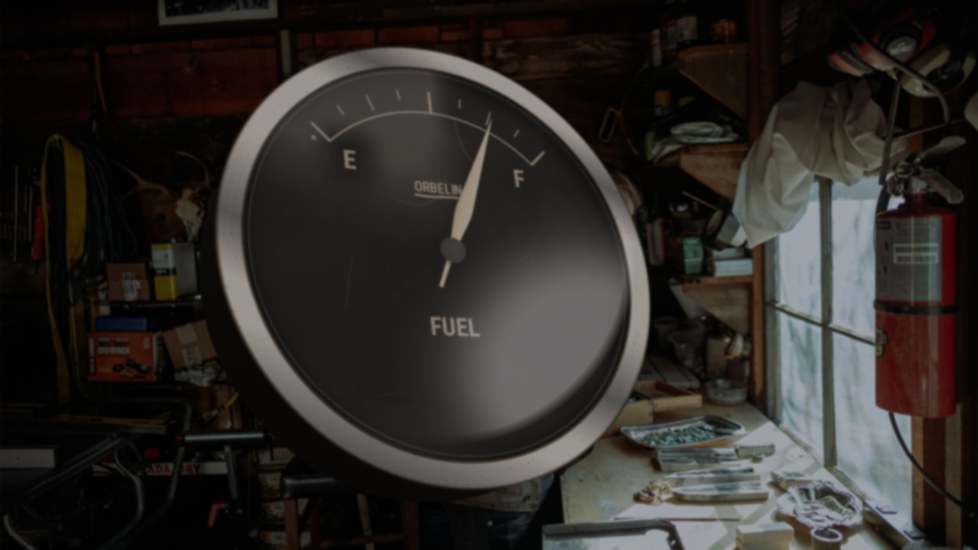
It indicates 0.75
